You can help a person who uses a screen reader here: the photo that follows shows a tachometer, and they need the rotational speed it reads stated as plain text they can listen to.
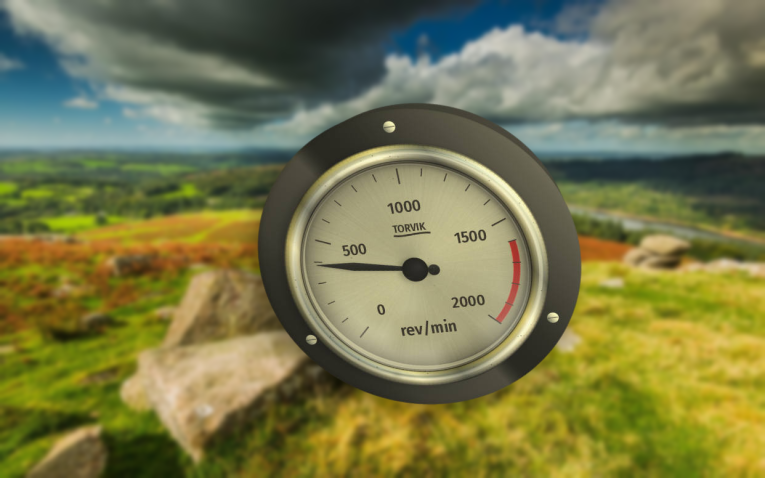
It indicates 400 rpm
